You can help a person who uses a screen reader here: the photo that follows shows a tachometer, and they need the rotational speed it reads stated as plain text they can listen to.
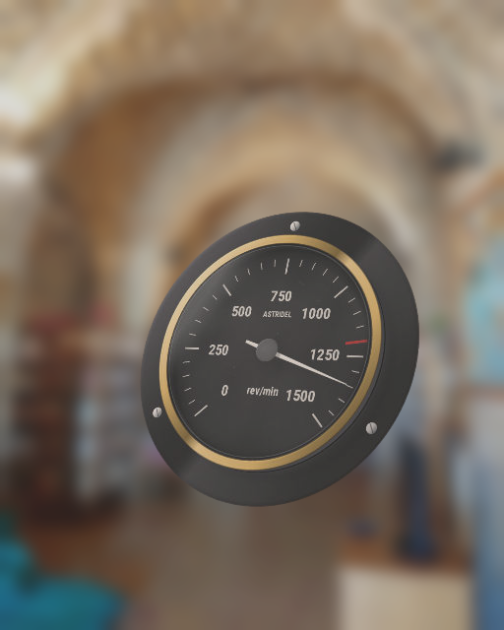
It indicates 1350 rpm
